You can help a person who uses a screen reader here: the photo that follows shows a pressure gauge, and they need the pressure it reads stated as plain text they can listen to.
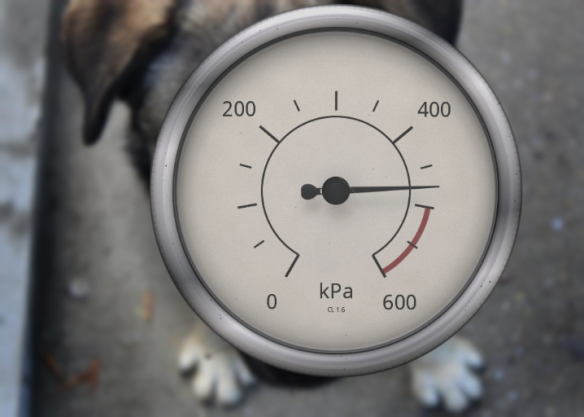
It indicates 475 kPa
